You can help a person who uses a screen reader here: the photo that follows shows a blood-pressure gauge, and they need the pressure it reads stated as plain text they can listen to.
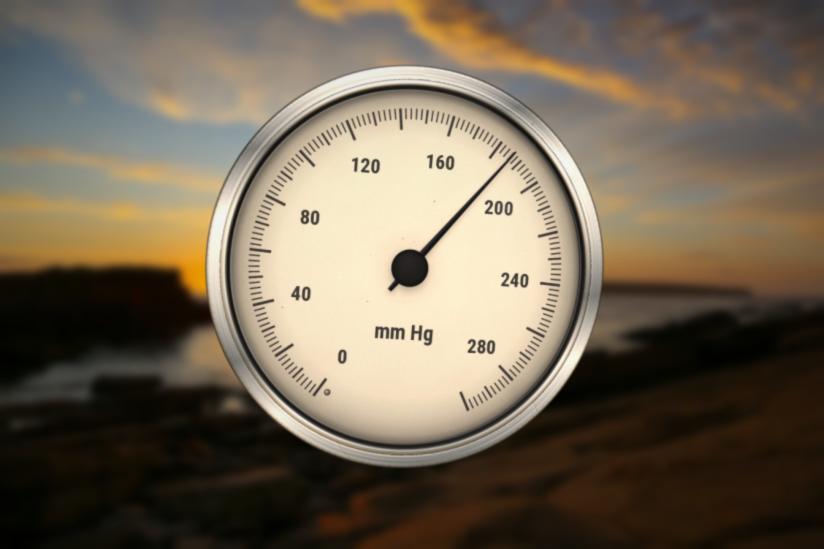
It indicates 186 mmHg
